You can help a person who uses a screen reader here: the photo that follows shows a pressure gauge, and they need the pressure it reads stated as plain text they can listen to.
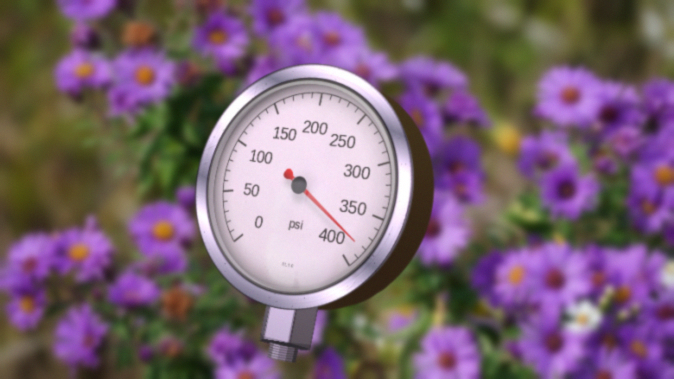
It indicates 380 psi
